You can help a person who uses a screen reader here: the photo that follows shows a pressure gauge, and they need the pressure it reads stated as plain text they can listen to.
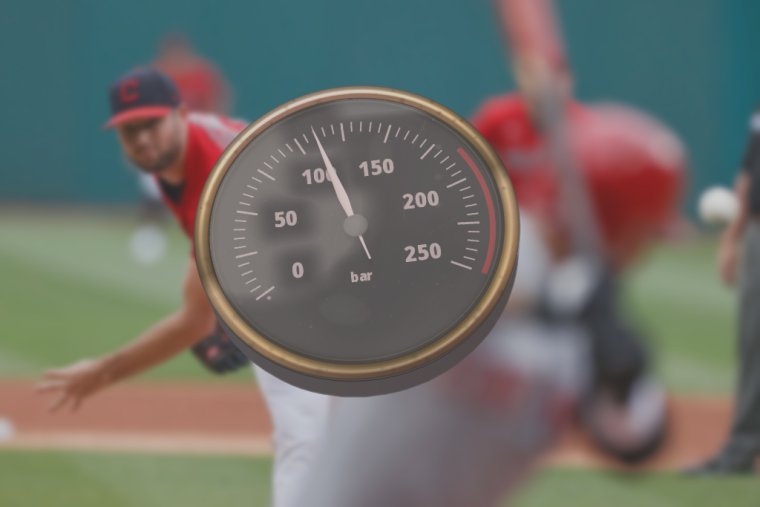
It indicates 110 bar
